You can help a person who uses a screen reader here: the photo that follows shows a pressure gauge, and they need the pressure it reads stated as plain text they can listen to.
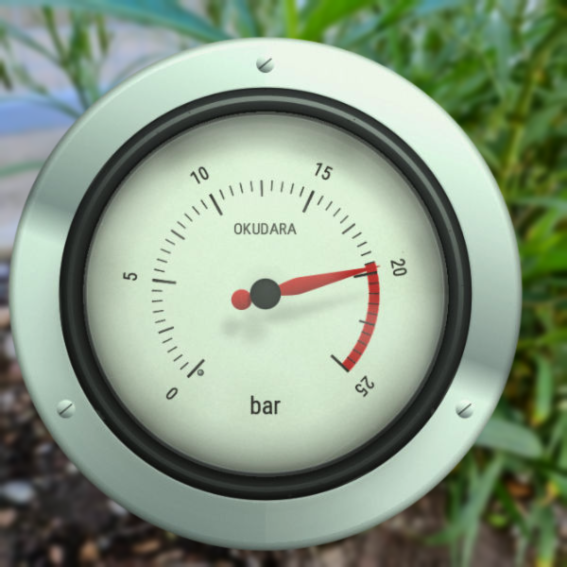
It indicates 19.75 bar
